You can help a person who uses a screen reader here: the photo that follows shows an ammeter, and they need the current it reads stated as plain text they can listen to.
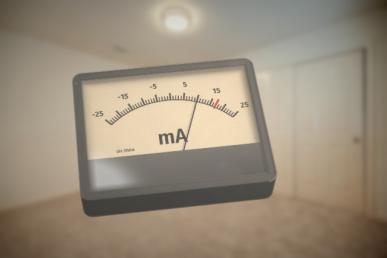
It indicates 10 mA
